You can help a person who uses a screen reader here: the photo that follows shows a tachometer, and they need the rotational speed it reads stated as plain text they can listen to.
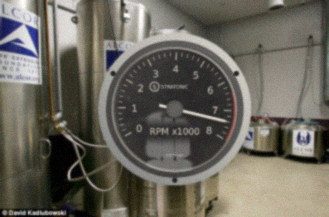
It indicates 7400 rpm
